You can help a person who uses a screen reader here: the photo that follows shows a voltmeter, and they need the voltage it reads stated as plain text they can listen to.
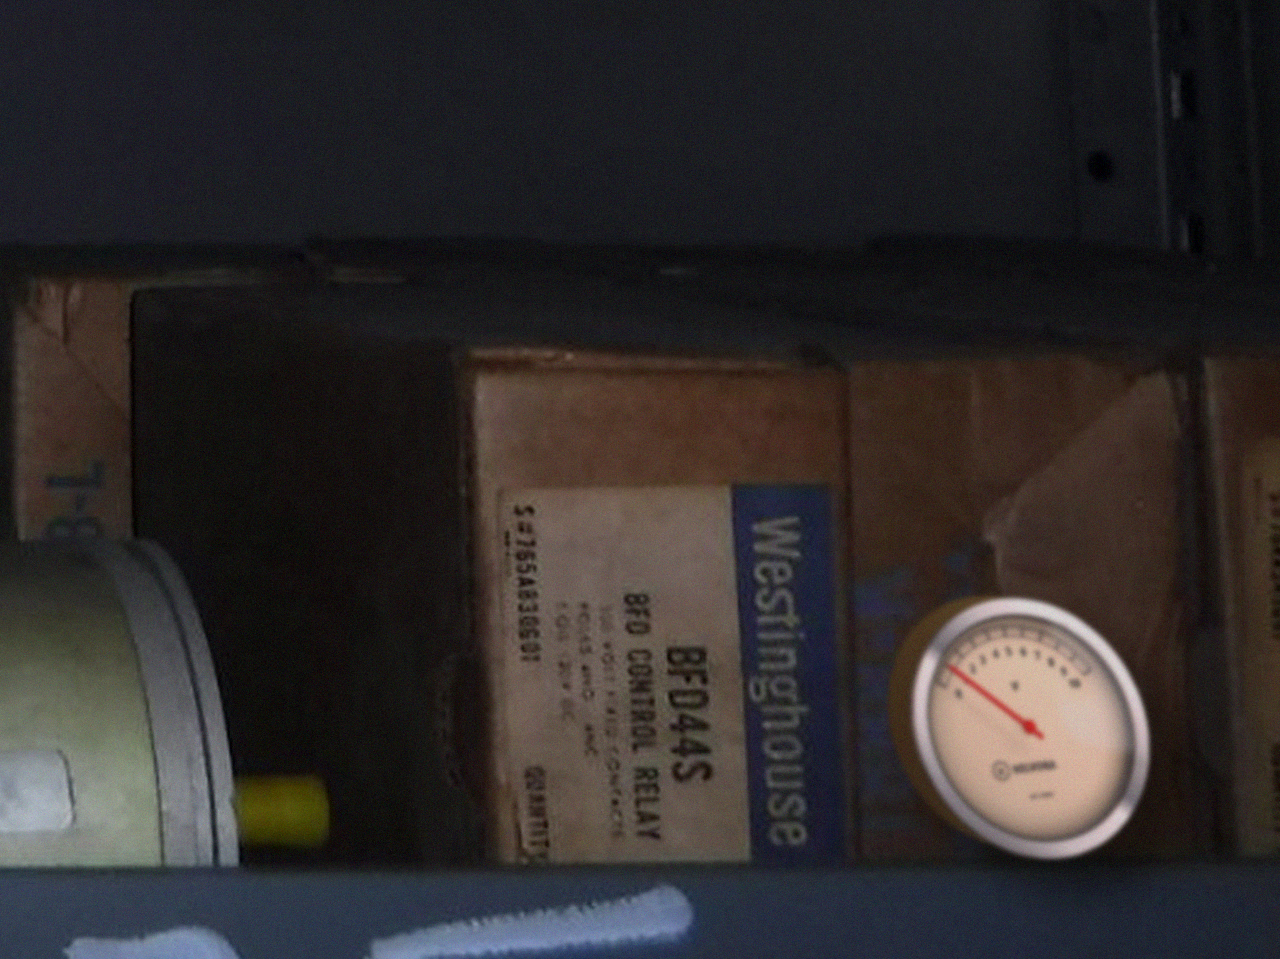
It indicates 1 V
